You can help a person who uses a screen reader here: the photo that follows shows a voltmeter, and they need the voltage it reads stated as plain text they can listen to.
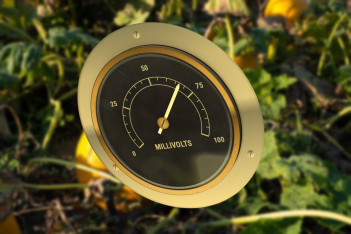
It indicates 67.5 mV
